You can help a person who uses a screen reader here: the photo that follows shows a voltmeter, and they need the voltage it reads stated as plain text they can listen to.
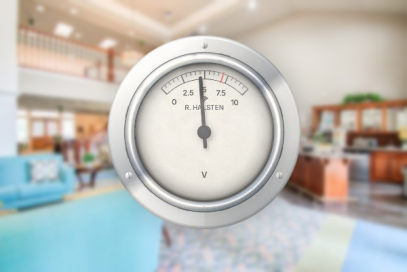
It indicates 4.5 V
